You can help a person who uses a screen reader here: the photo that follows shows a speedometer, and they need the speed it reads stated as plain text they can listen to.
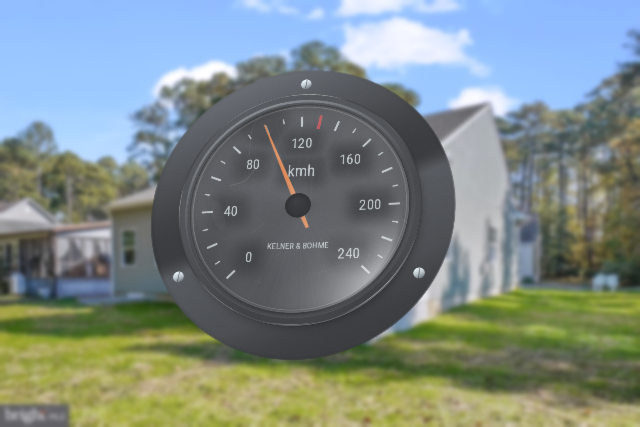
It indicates 100 km/h
